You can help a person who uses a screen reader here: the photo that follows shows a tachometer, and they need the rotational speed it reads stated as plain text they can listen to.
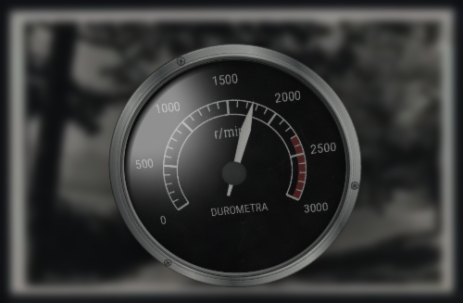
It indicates 1750 rpm
